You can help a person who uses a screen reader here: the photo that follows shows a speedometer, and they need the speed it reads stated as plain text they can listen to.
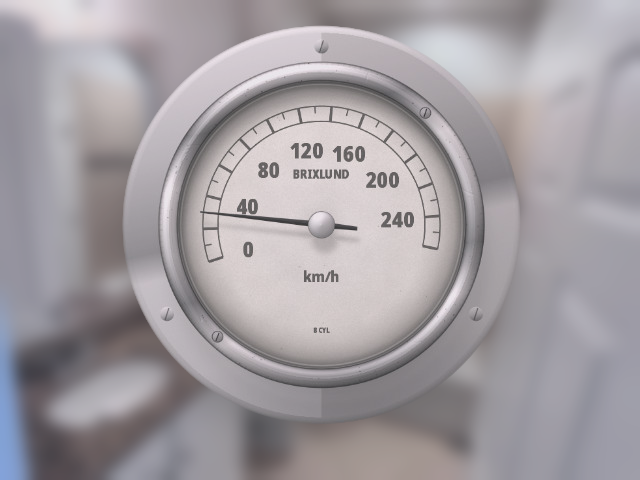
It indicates 30 km/h
